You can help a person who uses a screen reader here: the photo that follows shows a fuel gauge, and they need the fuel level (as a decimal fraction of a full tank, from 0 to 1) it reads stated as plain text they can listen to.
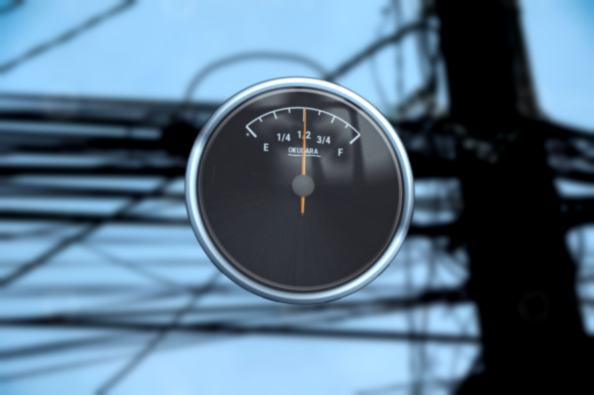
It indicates 0.5
